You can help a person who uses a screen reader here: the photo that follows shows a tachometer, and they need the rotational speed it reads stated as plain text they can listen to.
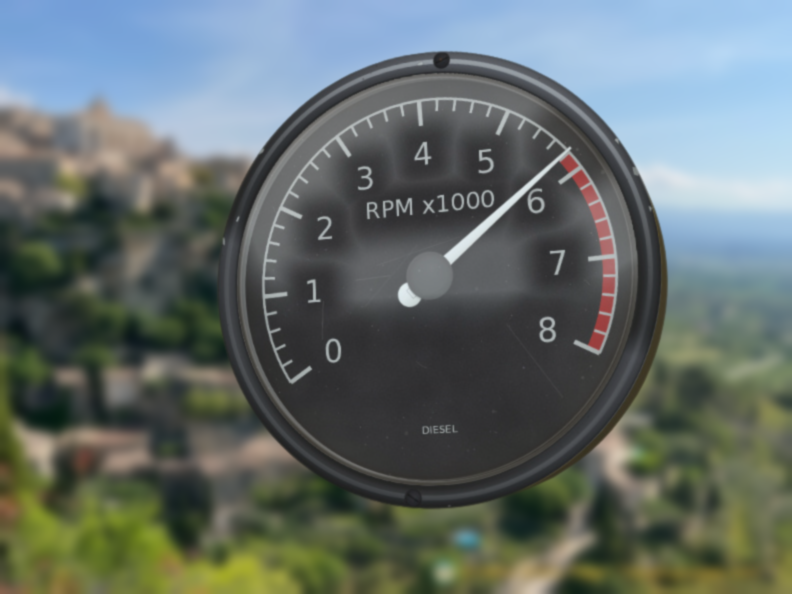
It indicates 5800 rpm
